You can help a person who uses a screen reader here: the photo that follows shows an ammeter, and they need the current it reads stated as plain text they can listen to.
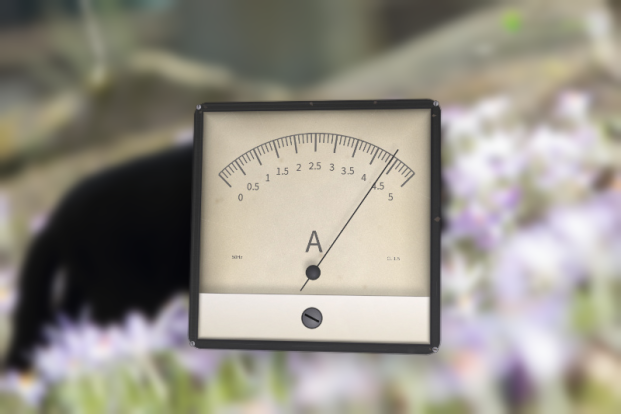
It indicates 4.4 A
